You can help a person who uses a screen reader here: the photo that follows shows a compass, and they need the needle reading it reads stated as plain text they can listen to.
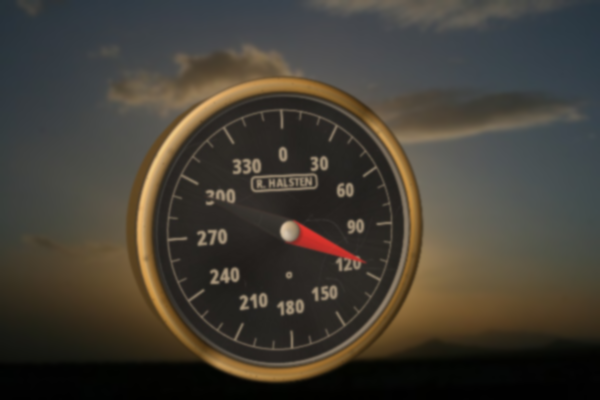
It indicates 115 °
